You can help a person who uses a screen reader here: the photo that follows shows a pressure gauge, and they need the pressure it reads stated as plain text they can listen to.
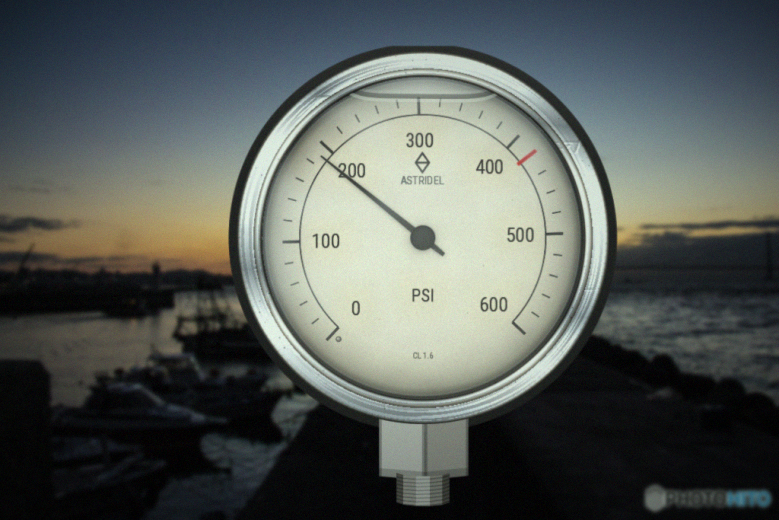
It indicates 190 psi
